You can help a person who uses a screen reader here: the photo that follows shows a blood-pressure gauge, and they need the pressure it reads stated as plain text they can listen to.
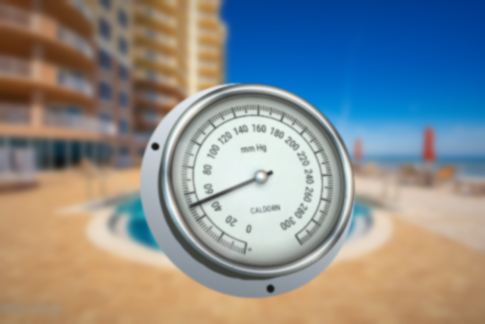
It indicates 50 mmHg
